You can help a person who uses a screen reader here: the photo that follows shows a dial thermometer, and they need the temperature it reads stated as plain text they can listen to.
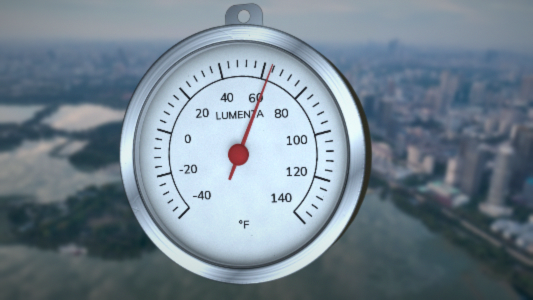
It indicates 64 °F
